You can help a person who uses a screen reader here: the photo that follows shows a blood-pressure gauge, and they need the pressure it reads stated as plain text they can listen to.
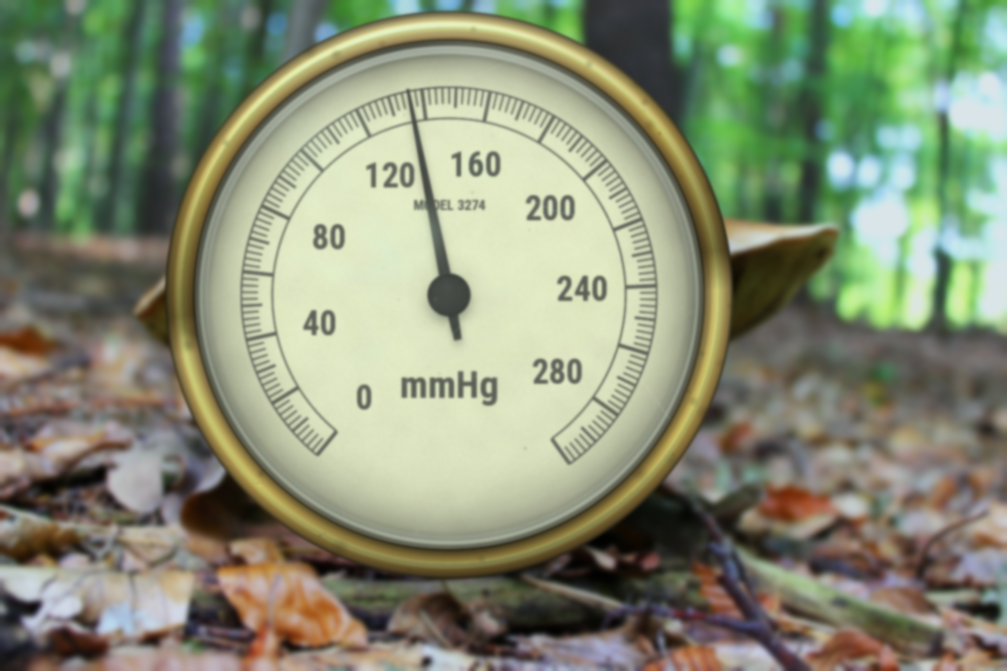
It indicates 136 mmHg
